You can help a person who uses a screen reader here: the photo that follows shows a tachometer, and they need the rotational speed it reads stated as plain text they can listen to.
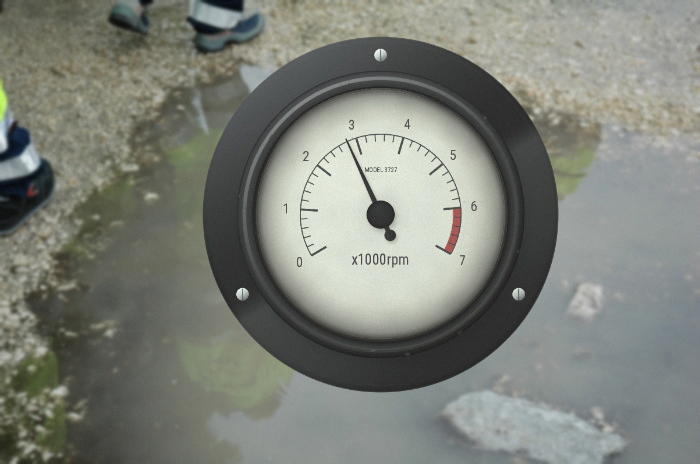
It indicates 2800 rpm
